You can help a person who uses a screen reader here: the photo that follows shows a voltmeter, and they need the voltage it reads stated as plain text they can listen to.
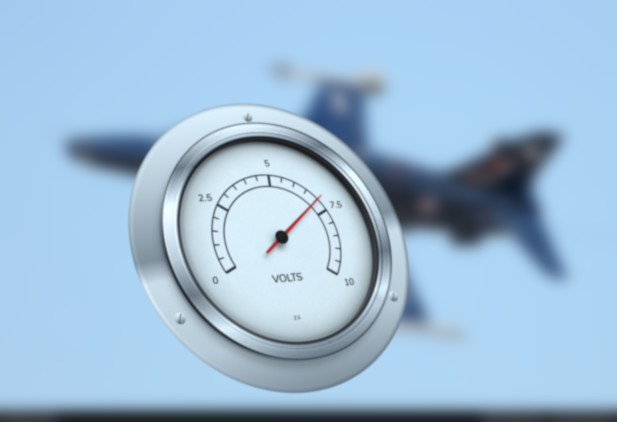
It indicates 7 V
